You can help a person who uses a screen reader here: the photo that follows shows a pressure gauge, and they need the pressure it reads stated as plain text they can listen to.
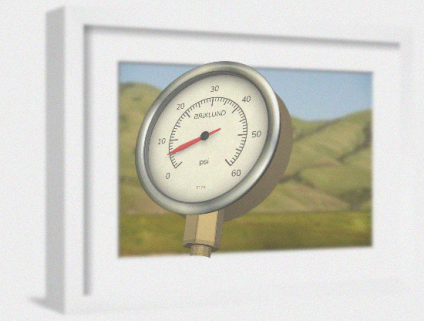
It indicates 5 psi
